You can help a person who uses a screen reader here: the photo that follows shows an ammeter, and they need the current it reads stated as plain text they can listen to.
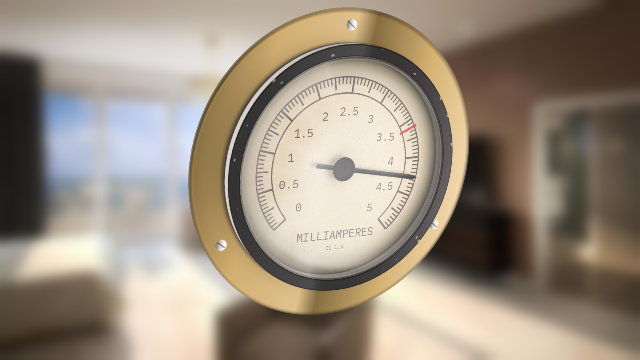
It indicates 4.25 mA
